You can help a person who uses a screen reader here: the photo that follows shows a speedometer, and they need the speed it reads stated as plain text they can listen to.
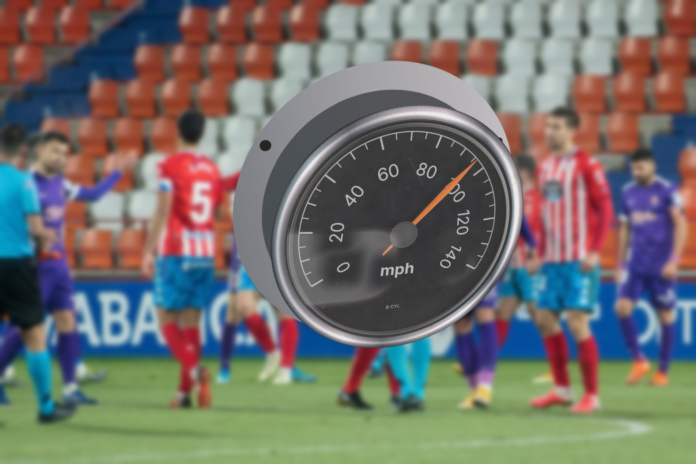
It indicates 95 mph
